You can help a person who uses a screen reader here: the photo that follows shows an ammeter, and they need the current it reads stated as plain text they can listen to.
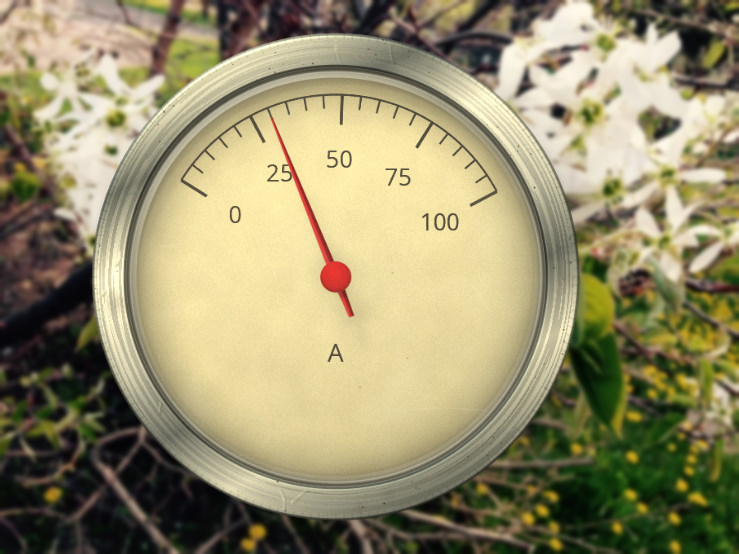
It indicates 30 A
